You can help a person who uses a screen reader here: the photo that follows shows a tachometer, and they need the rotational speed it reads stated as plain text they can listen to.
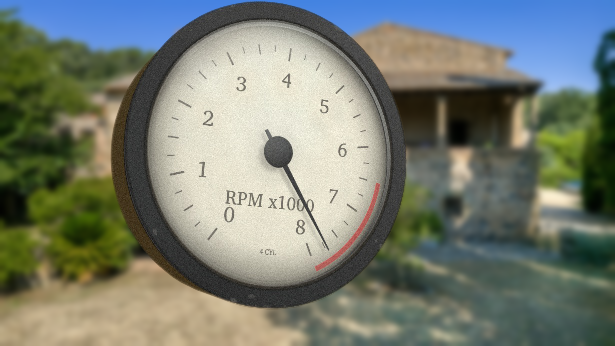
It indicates 7750 rpm
